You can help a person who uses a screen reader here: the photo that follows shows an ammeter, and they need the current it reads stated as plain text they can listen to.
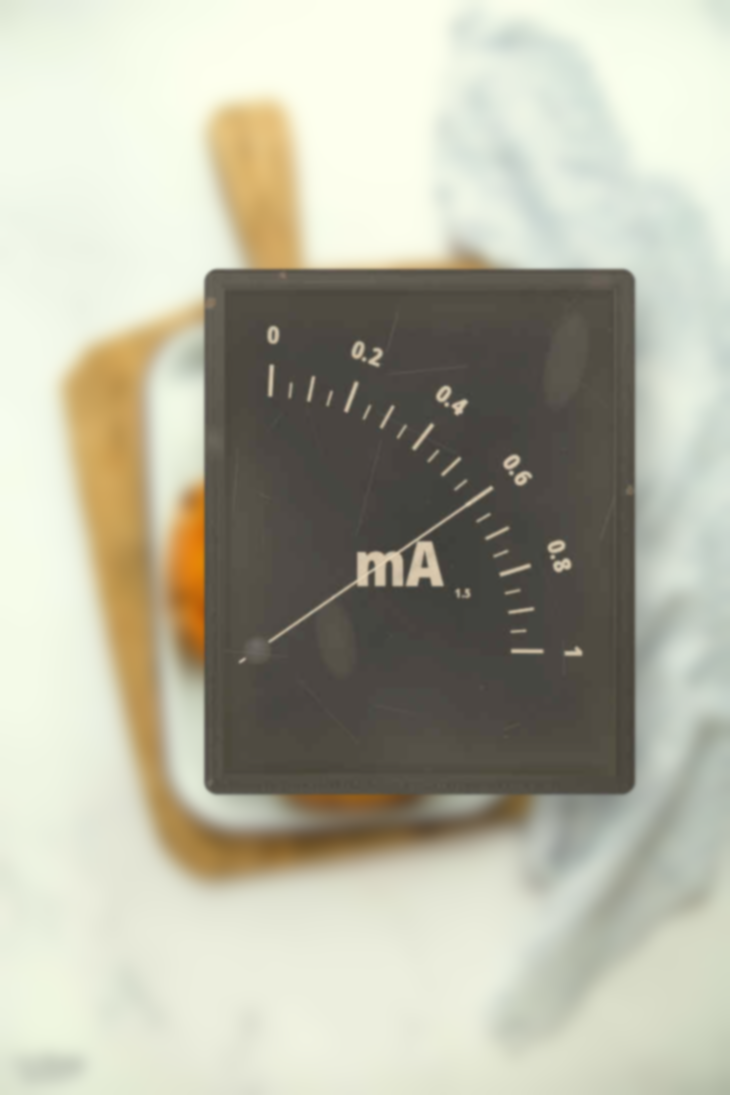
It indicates 0.6 mA
